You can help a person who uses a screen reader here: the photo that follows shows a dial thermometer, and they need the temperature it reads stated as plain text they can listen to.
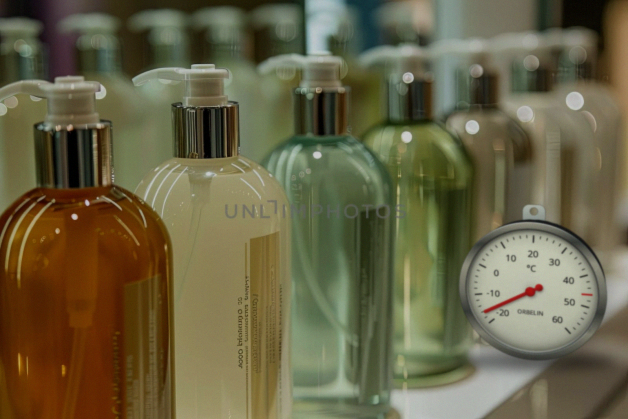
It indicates -16 °C
